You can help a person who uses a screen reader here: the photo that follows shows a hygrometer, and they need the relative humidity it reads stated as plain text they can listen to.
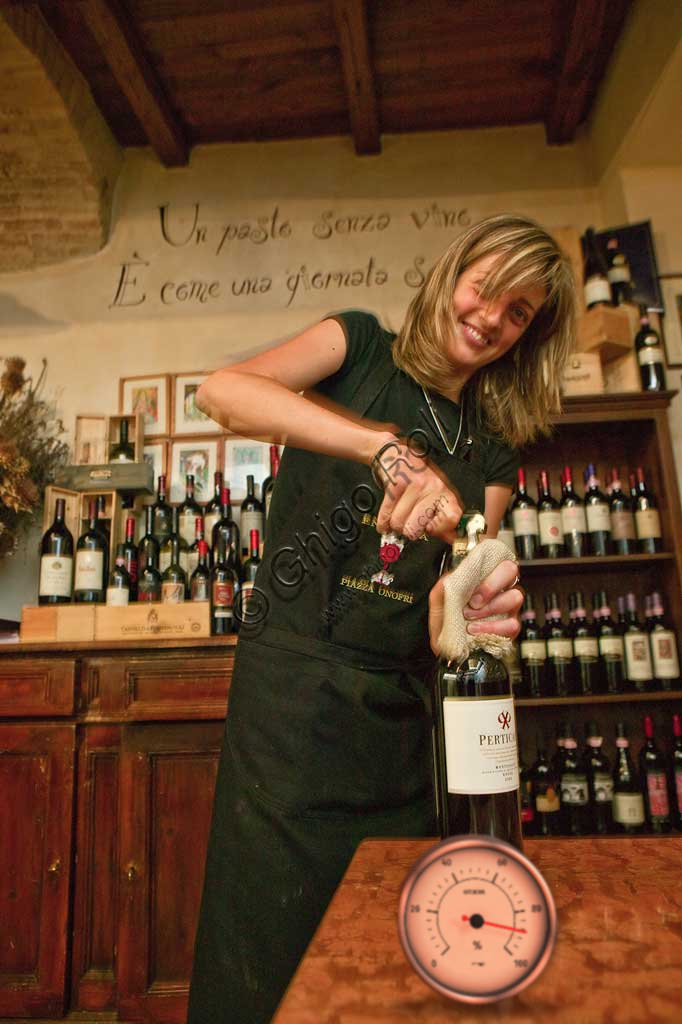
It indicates 88 %
